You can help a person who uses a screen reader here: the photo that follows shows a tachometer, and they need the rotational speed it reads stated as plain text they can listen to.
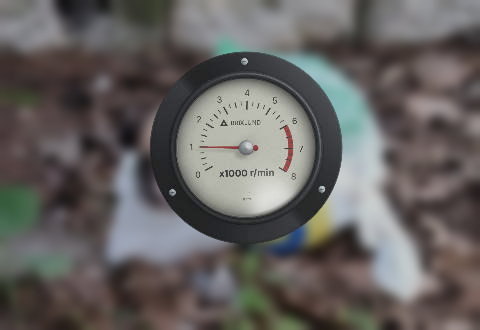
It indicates 1000 rpm
